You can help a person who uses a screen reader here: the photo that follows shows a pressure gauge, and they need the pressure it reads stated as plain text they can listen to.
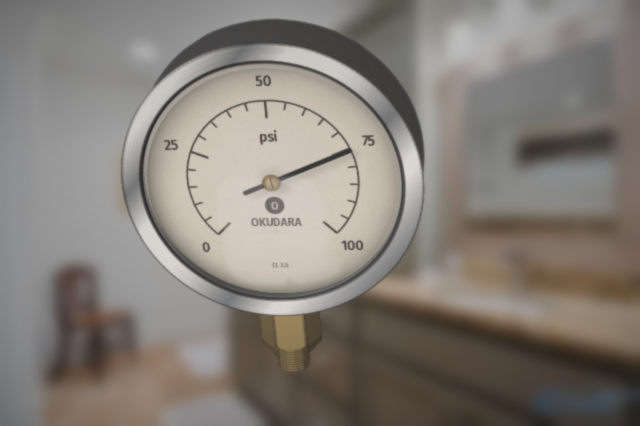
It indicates 75 psi
